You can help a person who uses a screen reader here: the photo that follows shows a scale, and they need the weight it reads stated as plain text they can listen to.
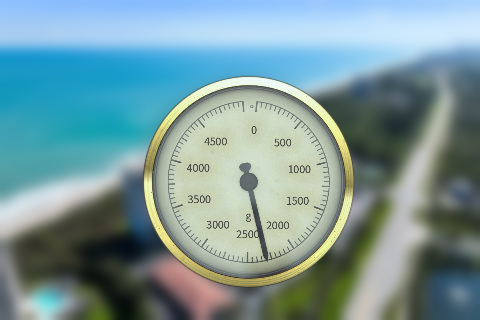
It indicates 2300 g
